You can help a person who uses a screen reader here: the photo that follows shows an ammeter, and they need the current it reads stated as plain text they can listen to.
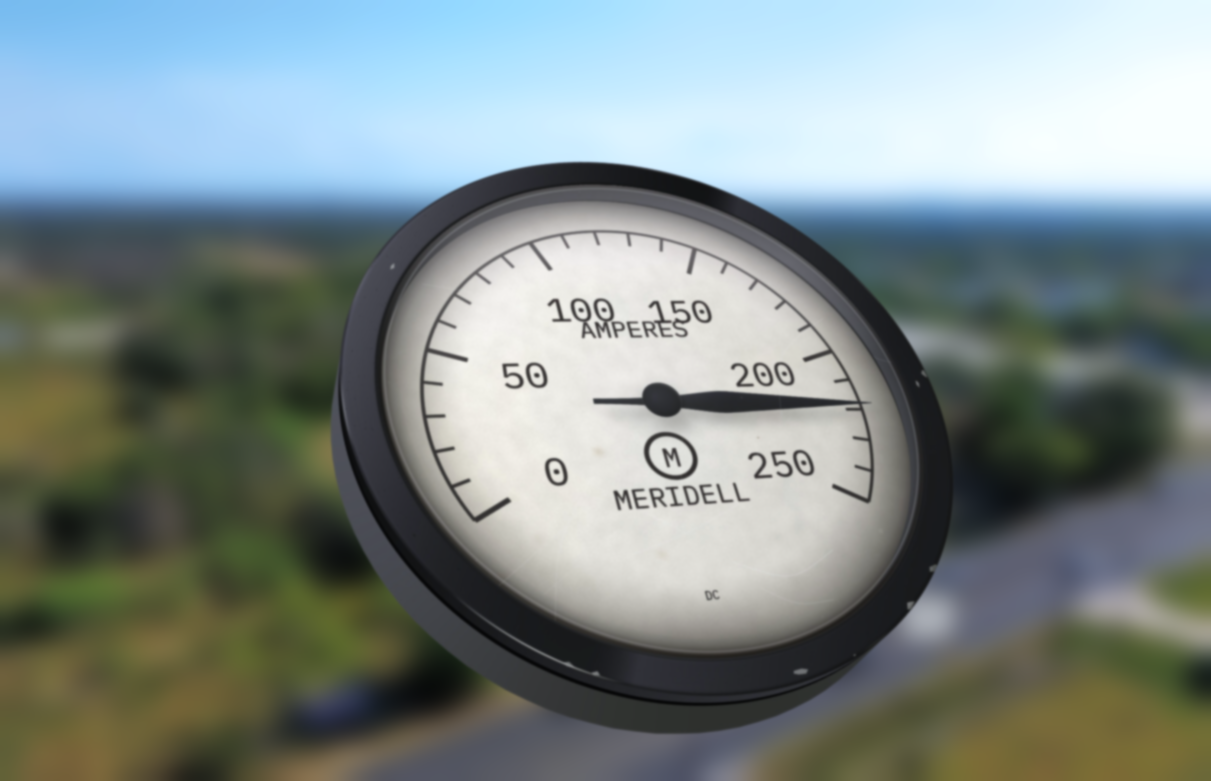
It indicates 220 A
